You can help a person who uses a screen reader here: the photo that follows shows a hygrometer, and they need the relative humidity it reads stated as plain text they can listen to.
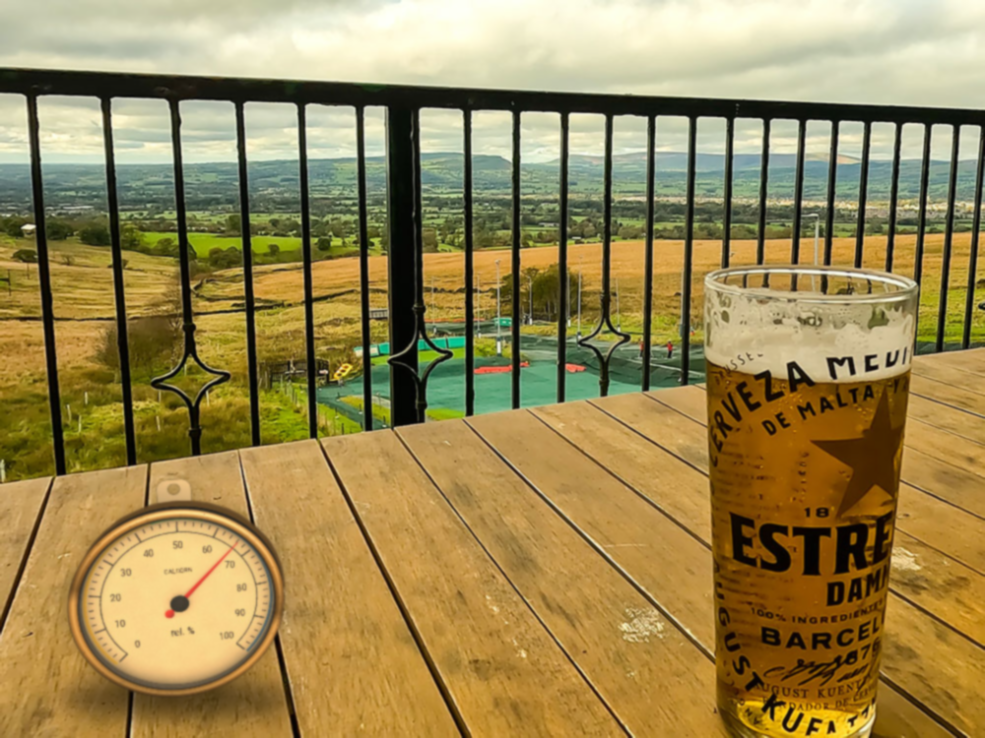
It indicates 66 %
